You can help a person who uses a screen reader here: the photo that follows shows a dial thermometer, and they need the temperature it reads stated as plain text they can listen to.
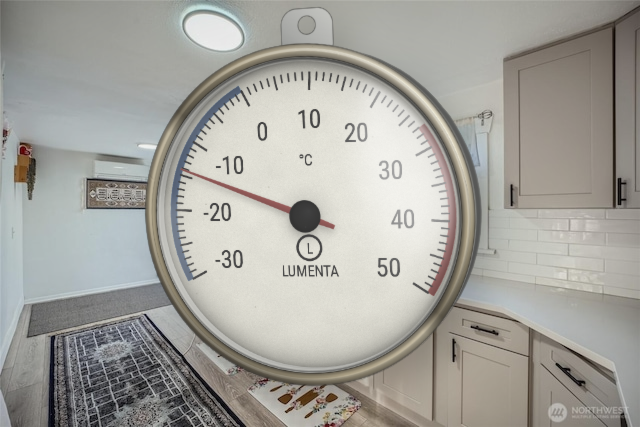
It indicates -14 °C
